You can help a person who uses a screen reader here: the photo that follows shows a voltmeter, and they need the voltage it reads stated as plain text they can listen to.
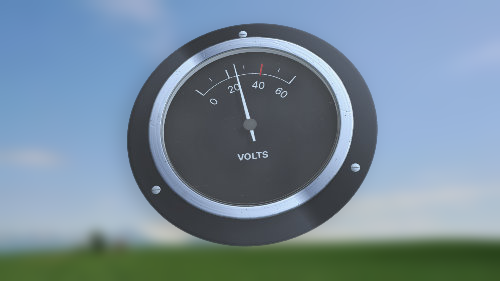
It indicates 25 V
